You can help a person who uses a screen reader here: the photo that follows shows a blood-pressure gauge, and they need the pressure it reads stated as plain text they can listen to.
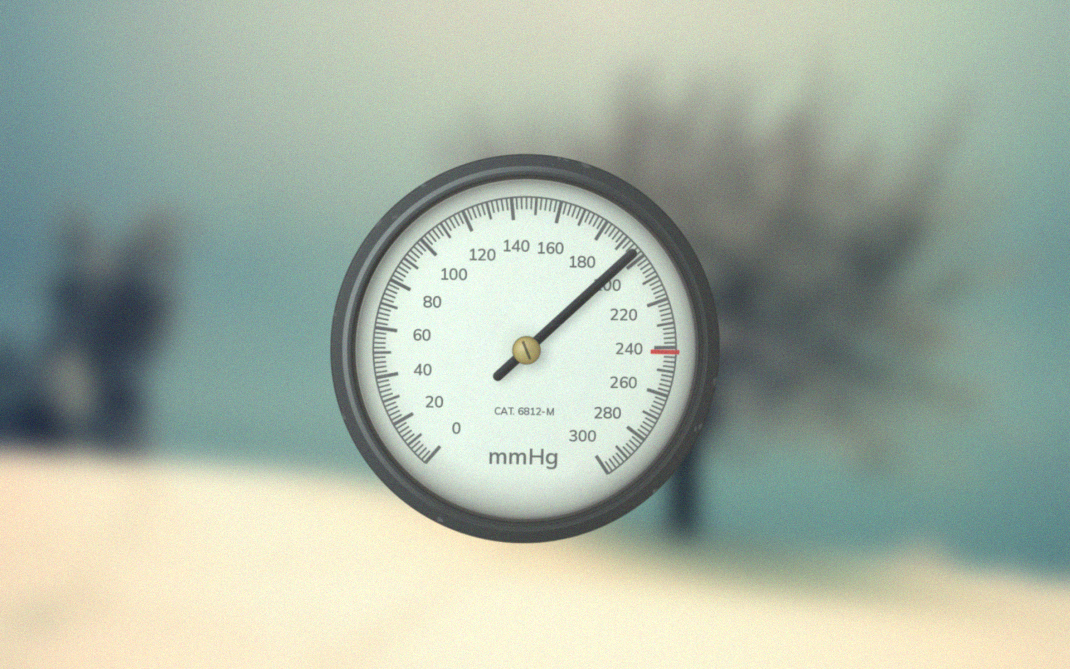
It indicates 196 mmHg
